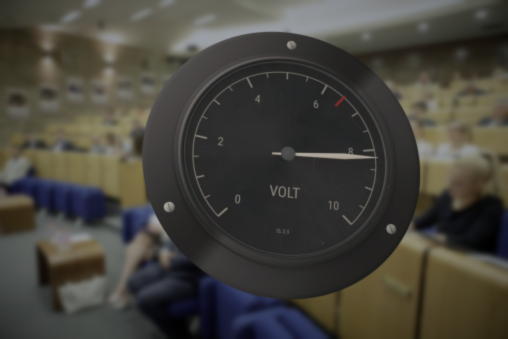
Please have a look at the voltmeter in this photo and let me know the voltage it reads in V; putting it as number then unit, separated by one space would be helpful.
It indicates 8.25 V
